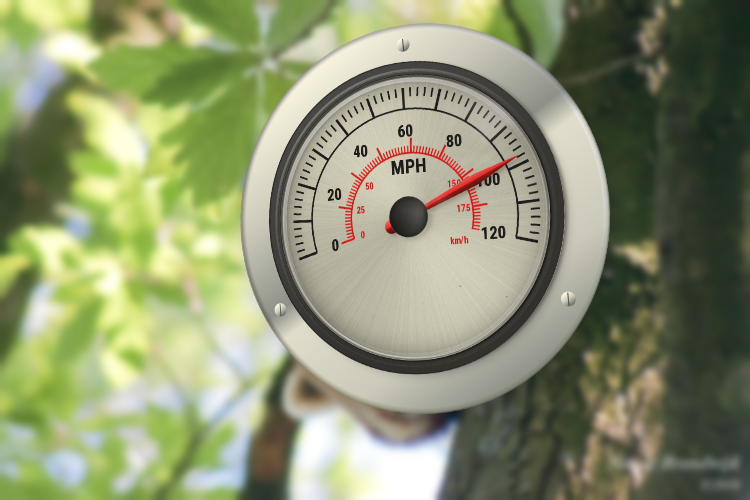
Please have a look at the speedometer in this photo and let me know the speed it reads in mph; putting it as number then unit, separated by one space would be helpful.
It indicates 98 mph
